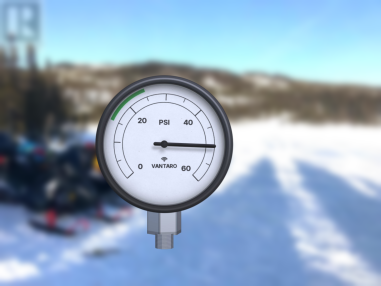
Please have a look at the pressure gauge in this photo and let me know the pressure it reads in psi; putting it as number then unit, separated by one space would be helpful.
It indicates 50 psi
